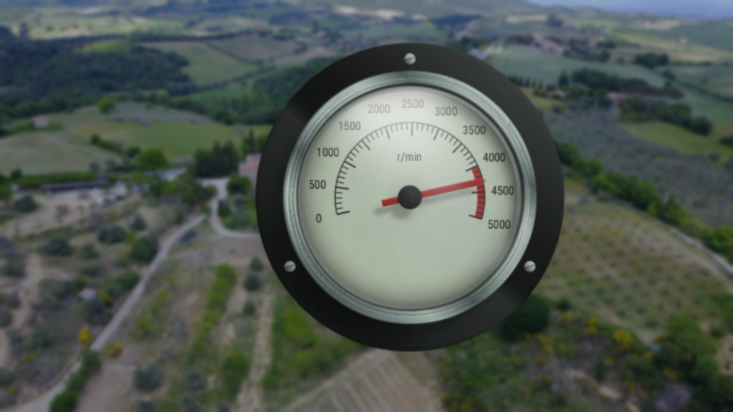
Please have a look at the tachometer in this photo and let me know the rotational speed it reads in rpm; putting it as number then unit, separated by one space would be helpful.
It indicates 4300 rpm
